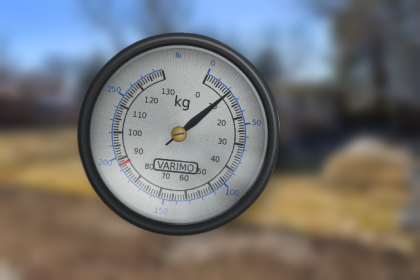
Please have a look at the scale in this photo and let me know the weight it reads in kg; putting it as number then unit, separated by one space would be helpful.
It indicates 10 kg
